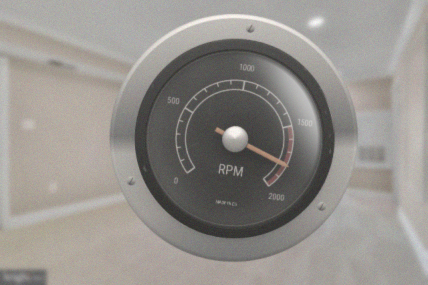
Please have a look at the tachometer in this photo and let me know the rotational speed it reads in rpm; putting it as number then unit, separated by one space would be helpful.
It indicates 1800 rpm
